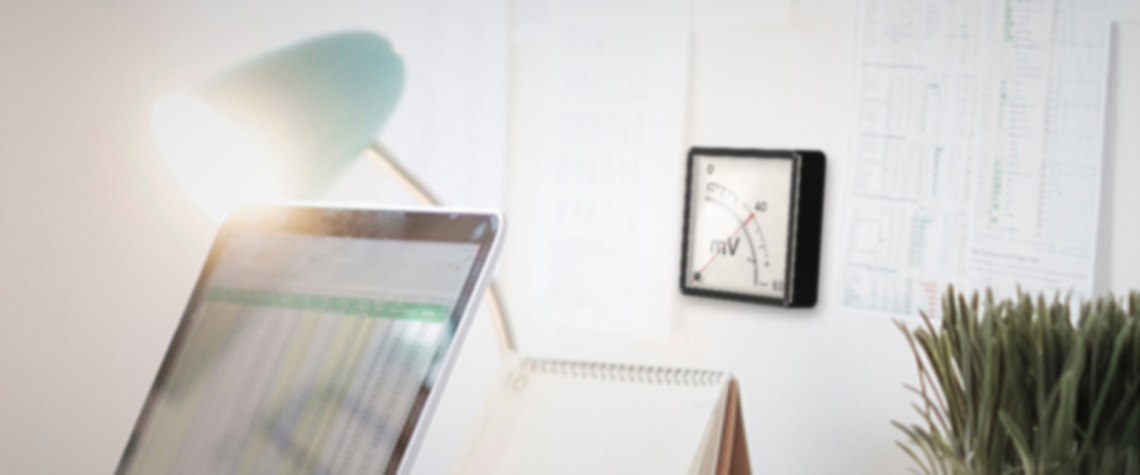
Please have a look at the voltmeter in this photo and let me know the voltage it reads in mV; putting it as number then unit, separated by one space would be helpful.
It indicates 40 mV
